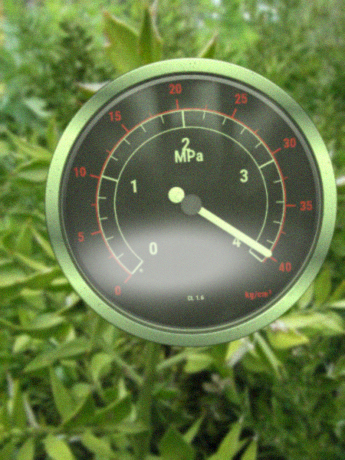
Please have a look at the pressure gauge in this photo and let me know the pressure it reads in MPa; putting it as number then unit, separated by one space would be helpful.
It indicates 3.9 MPa
